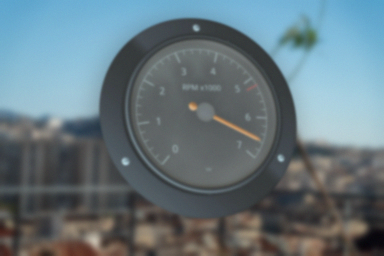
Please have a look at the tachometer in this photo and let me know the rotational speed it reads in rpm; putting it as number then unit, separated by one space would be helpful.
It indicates 6600 rpm
